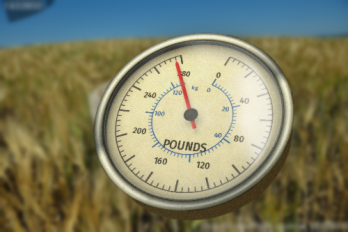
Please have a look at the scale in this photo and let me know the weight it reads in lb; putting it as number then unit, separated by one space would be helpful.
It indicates 276 lb
